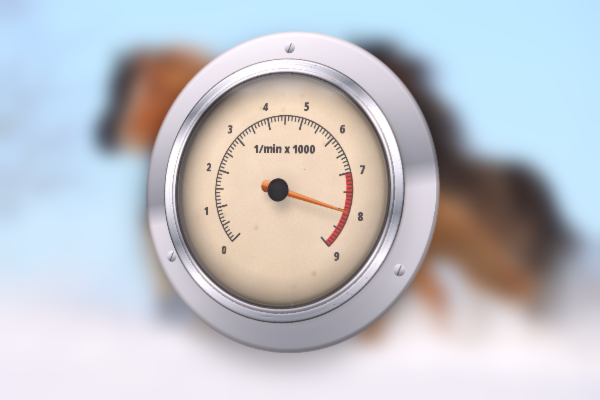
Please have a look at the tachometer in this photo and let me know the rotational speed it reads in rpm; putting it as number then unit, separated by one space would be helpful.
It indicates 8000 rpm
